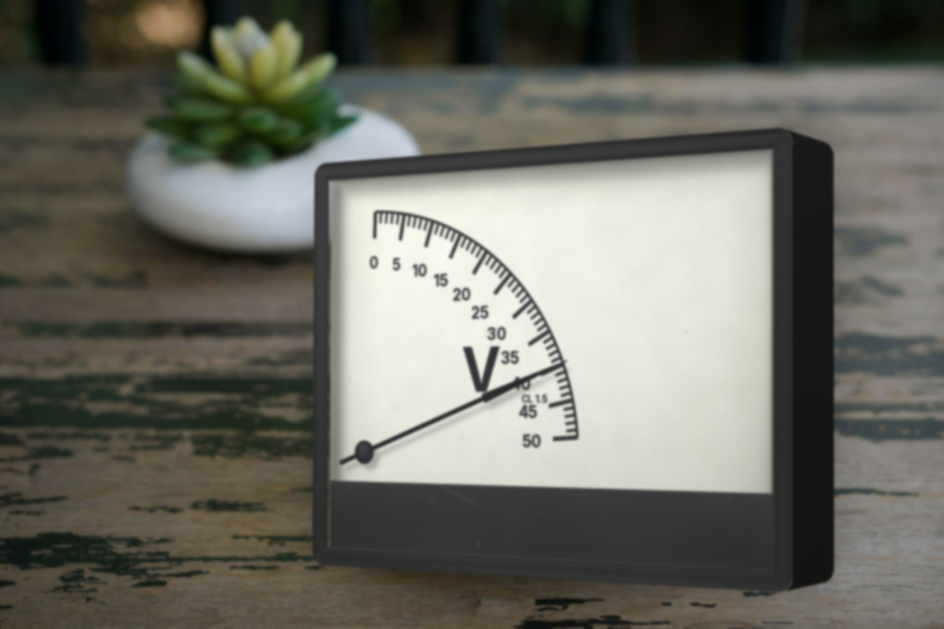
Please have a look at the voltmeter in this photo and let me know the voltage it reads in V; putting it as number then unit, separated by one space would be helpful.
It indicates 40 V
